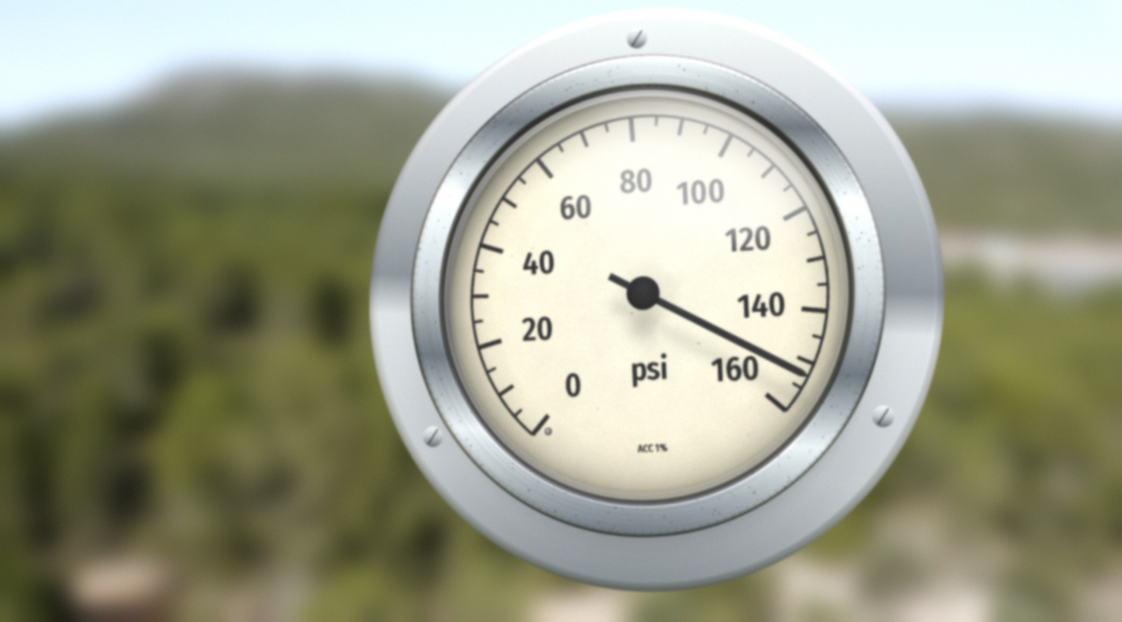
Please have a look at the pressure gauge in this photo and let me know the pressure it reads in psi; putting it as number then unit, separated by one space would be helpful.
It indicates 152.5 psi
